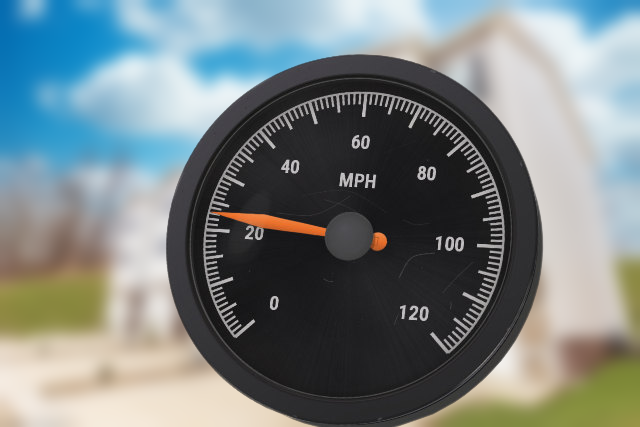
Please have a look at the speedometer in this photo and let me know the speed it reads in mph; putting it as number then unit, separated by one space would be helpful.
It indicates 23 mph
